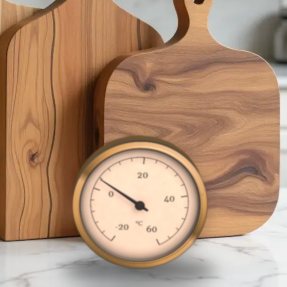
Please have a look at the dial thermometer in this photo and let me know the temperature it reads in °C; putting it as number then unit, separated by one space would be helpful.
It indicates 4 °C
